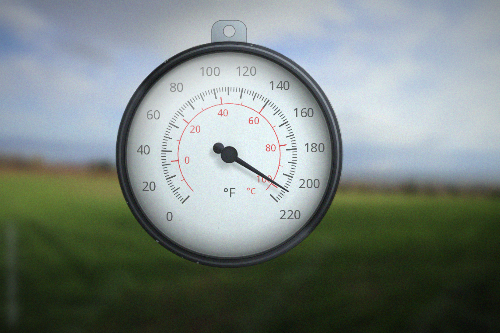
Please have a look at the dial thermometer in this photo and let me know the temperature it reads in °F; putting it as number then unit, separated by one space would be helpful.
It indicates 210 °F
